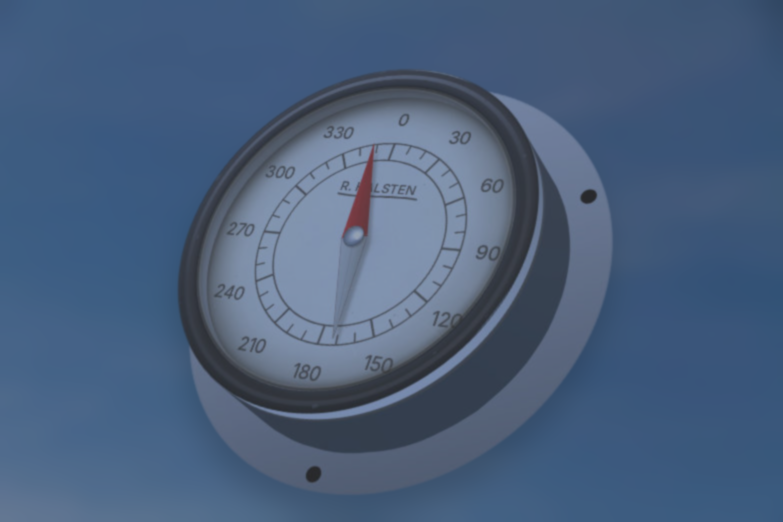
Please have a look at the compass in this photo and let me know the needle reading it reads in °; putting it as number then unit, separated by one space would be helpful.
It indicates 350 °
